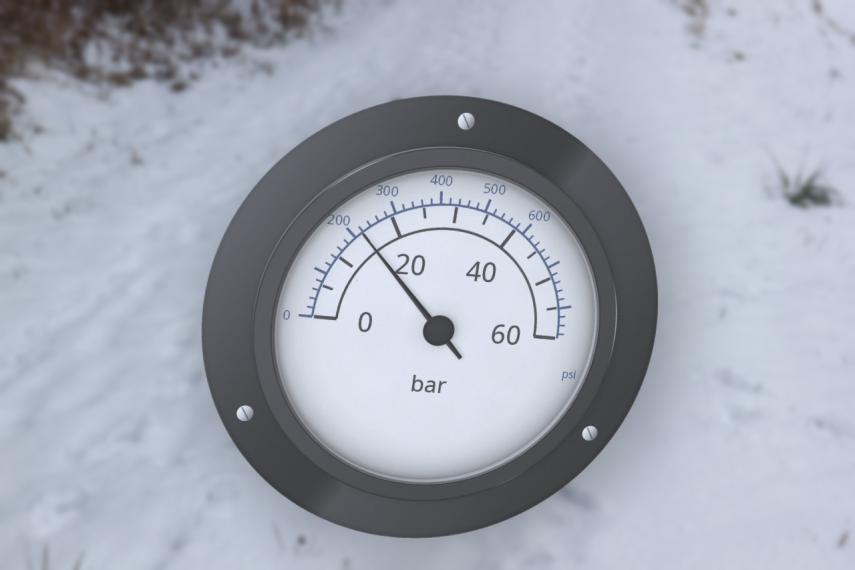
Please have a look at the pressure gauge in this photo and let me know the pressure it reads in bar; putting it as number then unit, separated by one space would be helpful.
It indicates 15 bar
